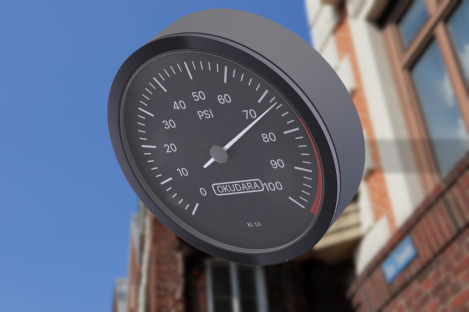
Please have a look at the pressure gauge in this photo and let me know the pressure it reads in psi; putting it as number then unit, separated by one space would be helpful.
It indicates 73 psi
